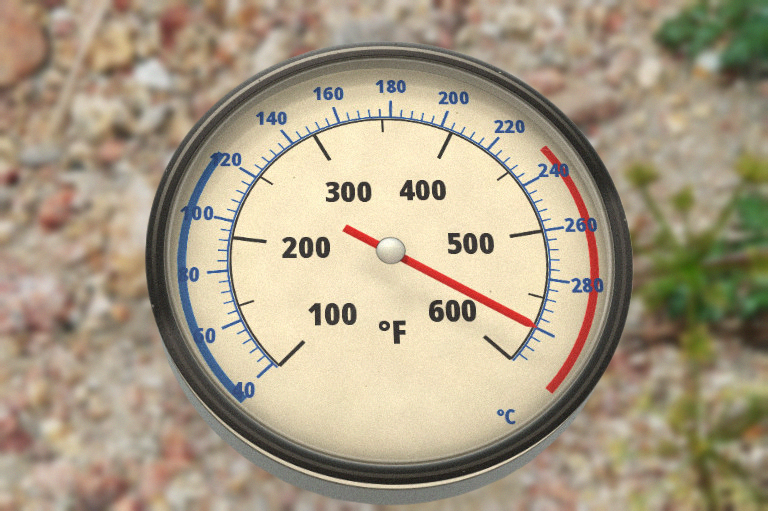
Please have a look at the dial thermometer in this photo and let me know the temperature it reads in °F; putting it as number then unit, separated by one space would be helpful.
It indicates 575 °F
